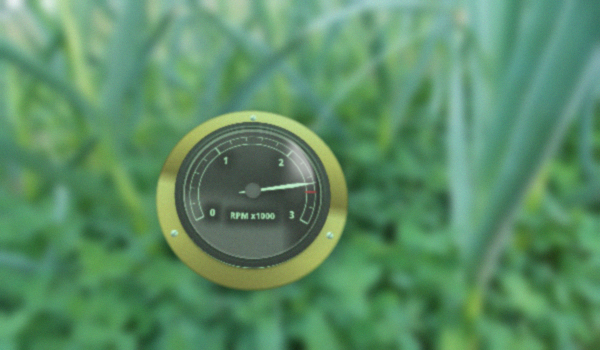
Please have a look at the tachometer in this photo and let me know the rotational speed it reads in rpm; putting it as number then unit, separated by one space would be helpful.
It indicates 2500 rpm
